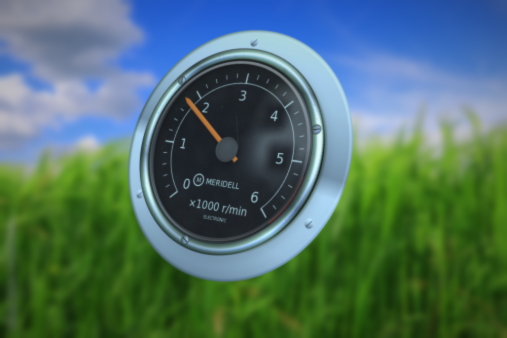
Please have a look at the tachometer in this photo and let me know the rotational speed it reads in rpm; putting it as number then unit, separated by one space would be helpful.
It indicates 1800 rpm
